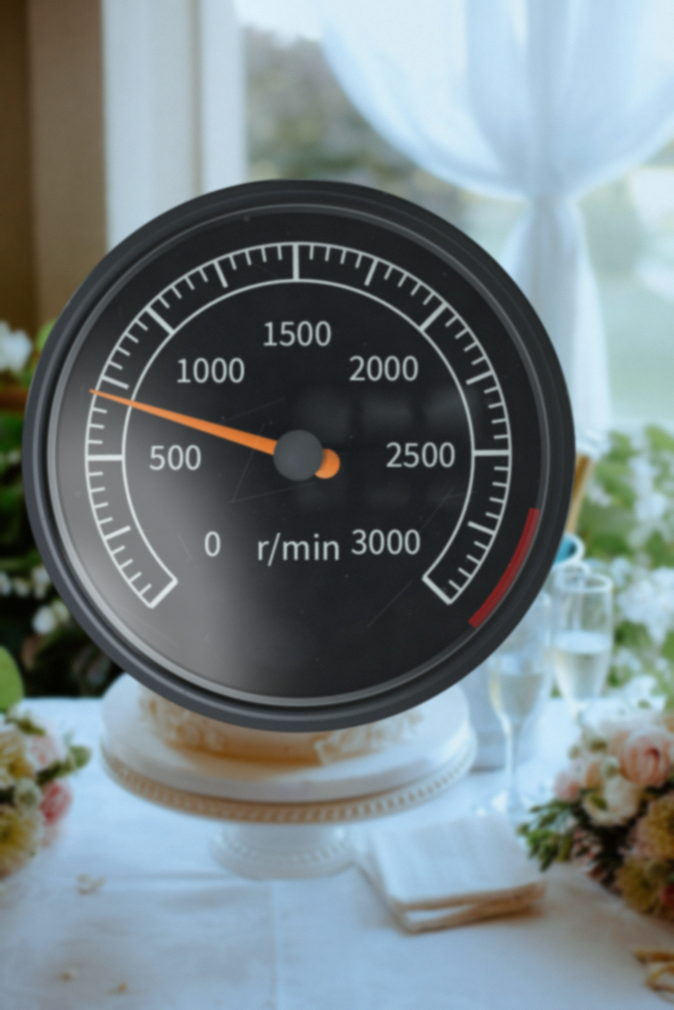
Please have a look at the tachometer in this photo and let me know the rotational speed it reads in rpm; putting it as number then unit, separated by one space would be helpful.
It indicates 700 rpm
